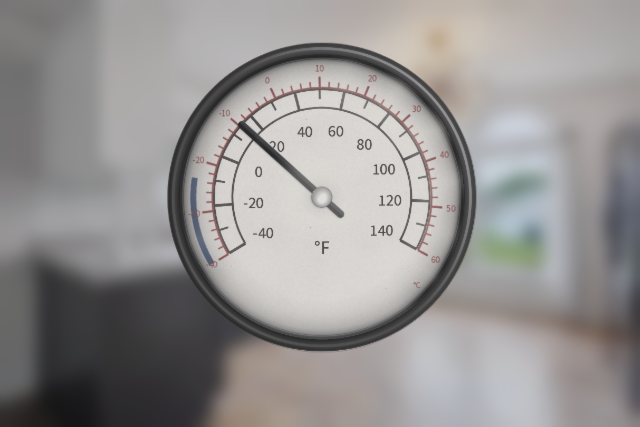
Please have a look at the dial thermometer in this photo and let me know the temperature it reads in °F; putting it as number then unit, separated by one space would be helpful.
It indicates 15 °F
